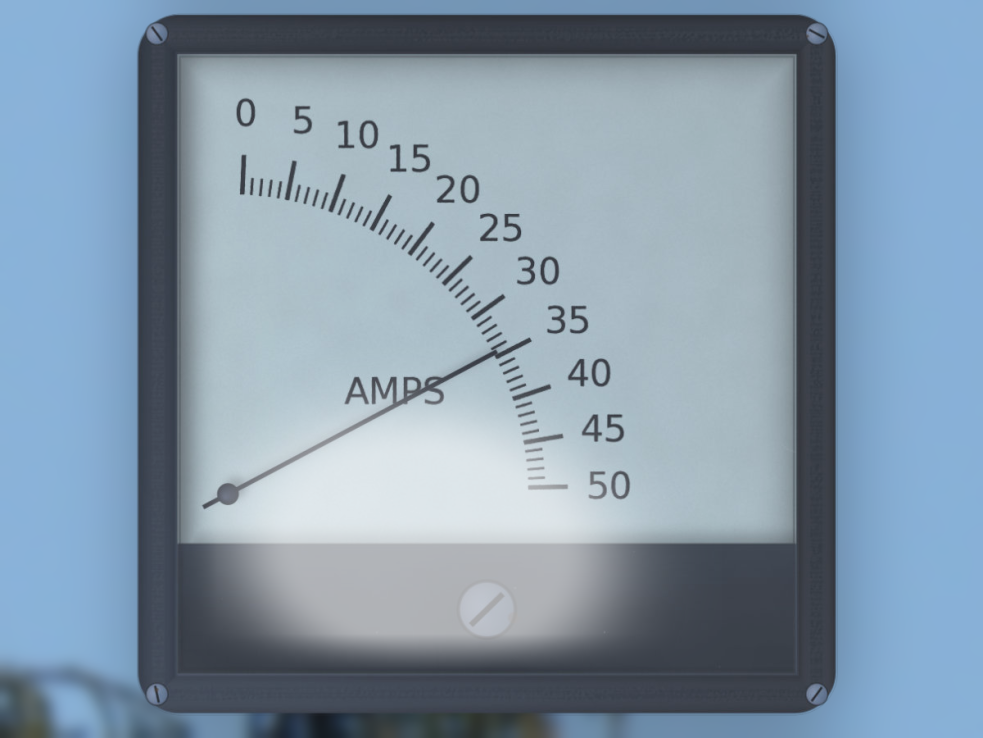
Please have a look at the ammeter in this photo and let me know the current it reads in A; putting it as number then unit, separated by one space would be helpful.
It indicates 34.5 A
